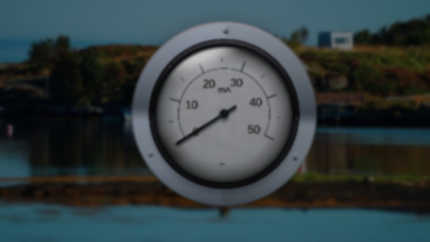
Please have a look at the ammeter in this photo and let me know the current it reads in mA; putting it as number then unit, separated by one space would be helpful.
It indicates 0 mA
